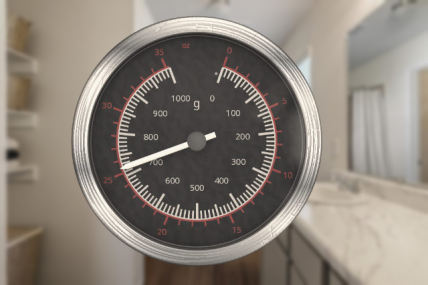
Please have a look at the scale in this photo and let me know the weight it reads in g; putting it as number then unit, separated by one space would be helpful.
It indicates 720 g
